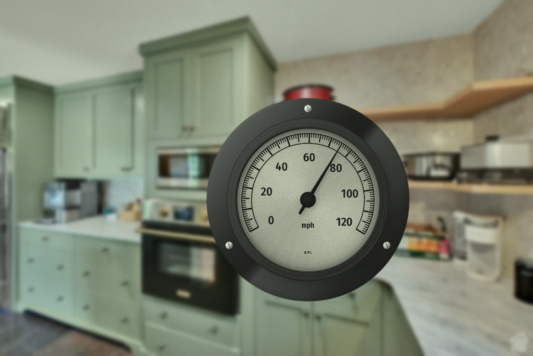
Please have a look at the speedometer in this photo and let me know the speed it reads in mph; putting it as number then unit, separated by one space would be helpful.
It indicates 75 mph
